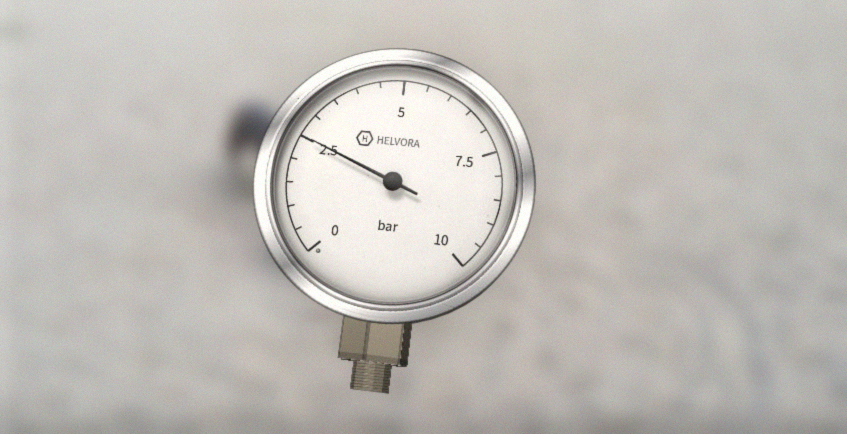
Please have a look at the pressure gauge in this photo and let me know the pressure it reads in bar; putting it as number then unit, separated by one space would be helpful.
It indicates 2.5 bar
